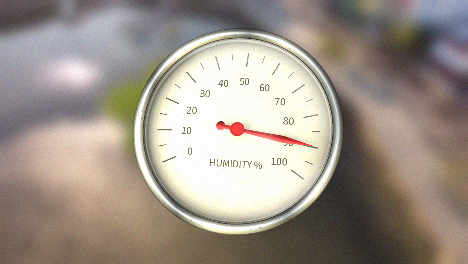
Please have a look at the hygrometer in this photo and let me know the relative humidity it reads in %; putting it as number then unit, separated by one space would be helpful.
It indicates 90 %
